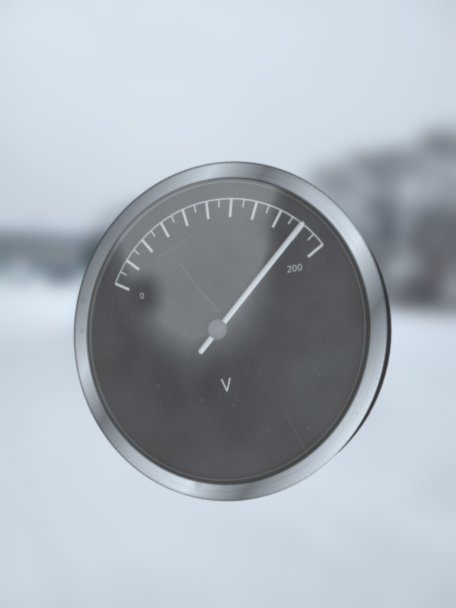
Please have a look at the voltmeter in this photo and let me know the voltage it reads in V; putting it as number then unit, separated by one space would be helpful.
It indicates 180 V
